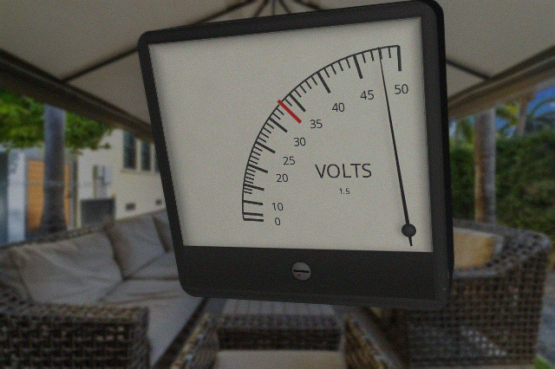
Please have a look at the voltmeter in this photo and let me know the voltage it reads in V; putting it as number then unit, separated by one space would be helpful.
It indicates 48 V
